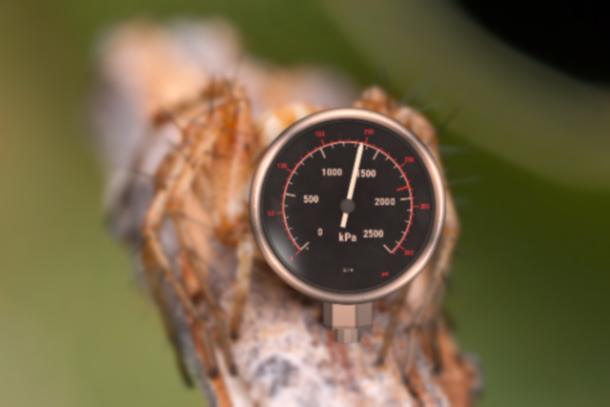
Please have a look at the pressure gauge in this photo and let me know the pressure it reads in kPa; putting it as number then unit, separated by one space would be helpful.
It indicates 1350 kPa
